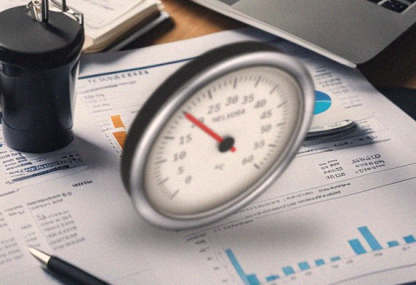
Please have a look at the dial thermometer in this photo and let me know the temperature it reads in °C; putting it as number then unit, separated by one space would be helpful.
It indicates 20 °C
